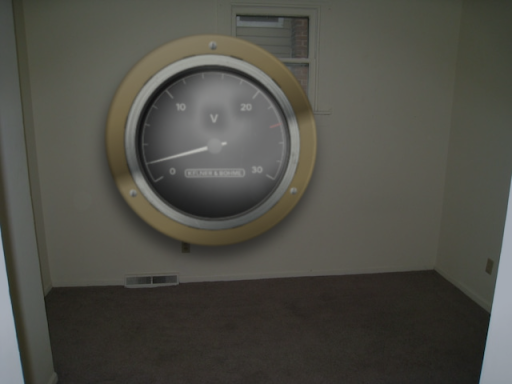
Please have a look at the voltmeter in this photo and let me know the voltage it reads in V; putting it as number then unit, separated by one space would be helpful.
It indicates 2 V
